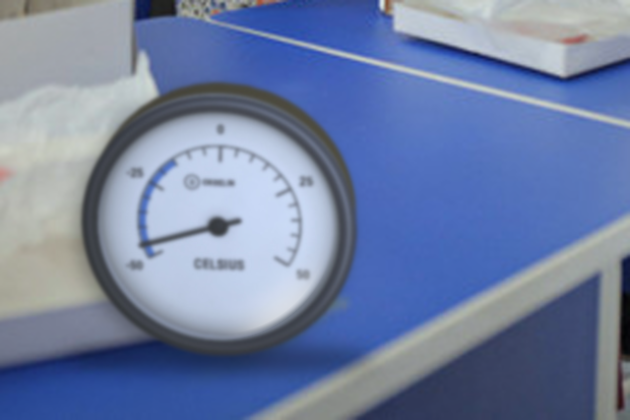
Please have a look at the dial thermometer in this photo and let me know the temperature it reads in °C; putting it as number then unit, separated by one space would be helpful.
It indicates -45 °C
